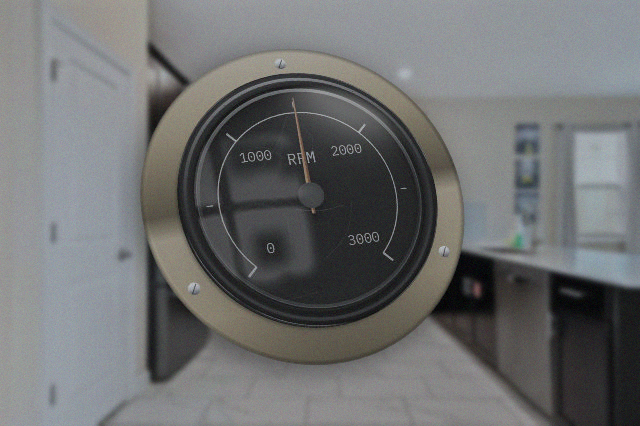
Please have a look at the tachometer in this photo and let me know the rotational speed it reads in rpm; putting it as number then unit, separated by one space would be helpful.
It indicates 1500 rpm
